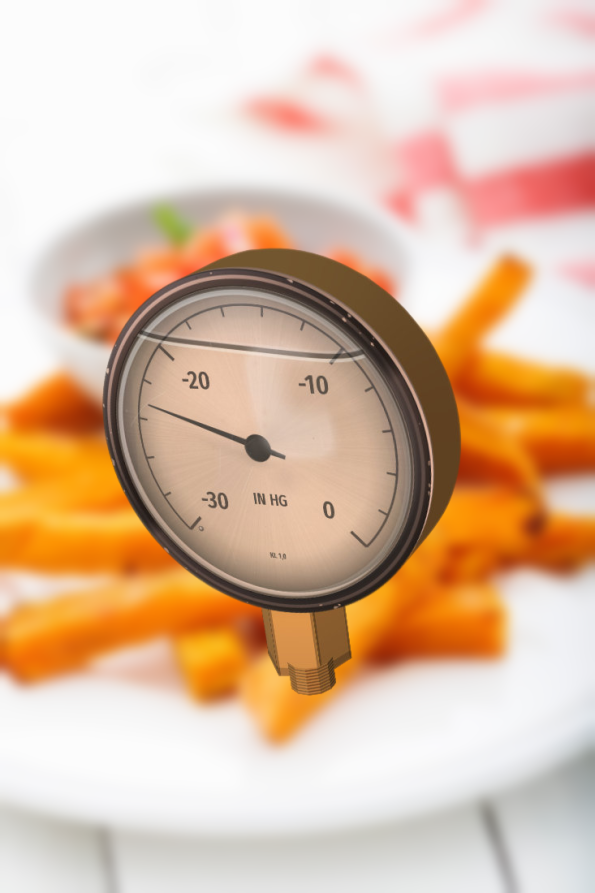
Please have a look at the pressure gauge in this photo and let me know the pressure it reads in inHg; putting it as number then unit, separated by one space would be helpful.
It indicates -23 inHg
